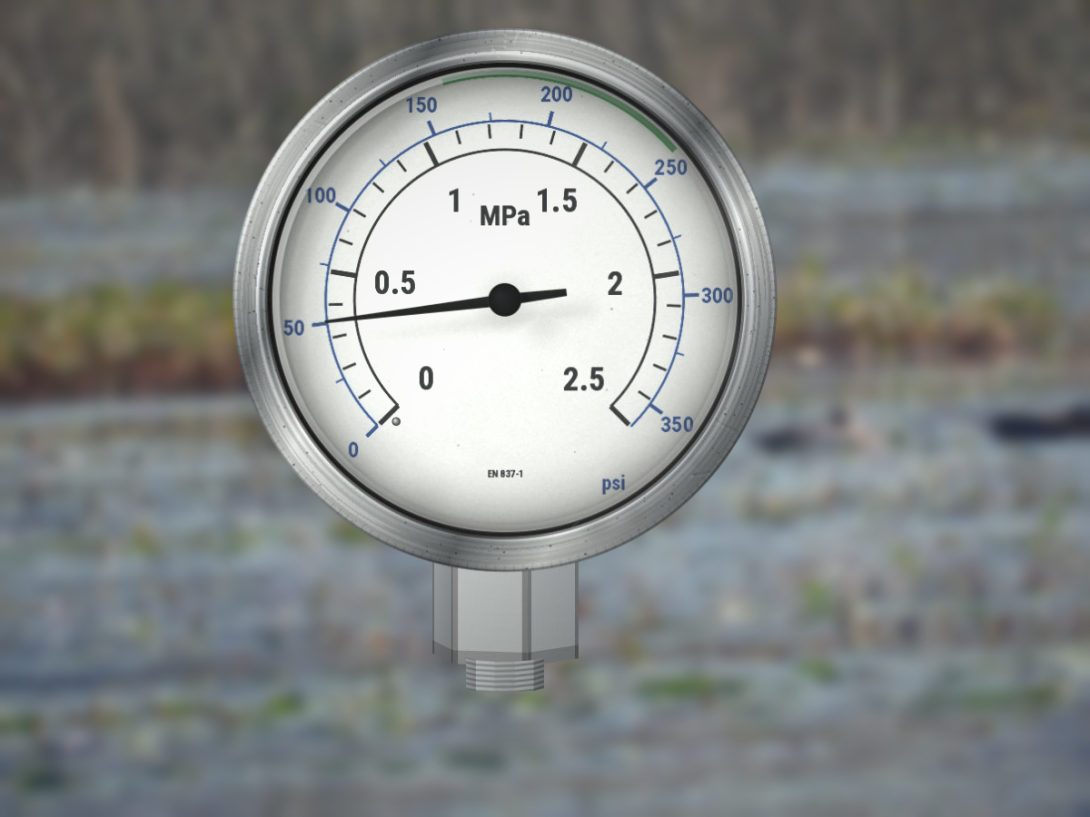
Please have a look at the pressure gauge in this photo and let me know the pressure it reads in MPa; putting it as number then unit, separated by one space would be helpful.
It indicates 0.35 MPa
